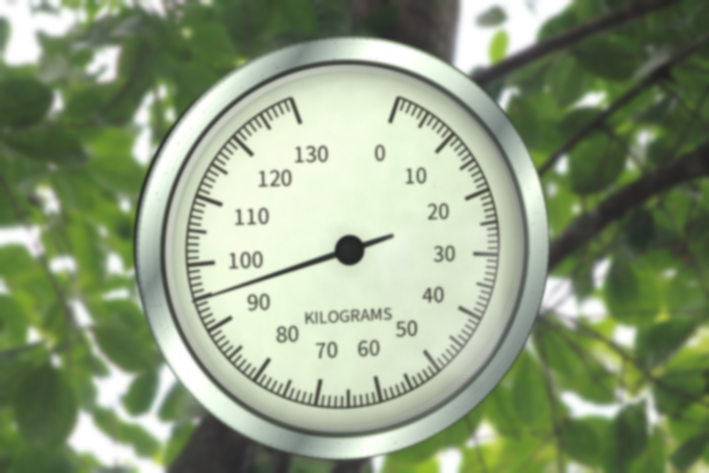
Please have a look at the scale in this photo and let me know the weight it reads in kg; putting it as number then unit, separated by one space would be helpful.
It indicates 95 kg
